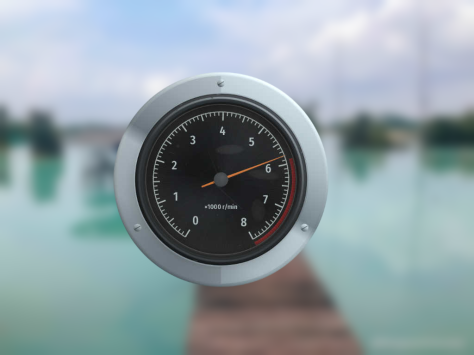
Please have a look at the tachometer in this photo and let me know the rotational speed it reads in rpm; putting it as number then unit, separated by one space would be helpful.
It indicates 5800 rpm
